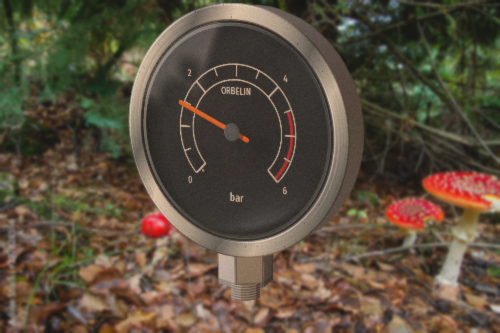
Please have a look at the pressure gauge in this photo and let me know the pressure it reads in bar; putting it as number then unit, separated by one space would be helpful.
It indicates 1.5 bar
